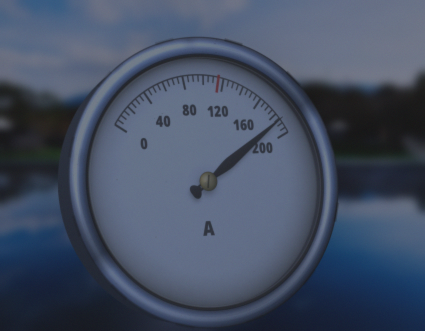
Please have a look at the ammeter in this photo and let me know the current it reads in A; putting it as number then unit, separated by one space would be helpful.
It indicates 185 A
